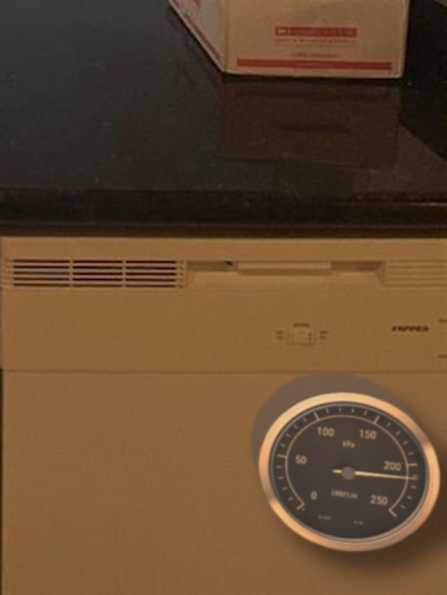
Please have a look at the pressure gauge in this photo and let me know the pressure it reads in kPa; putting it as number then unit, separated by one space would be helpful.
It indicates 210 kPa
